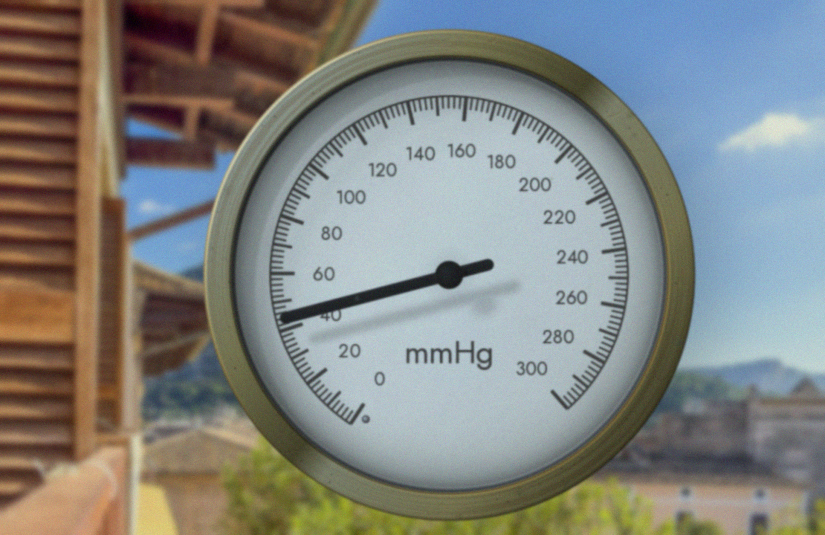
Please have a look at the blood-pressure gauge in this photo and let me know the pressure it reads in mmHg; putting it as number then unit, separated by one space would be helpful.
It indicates 44 mmHg
